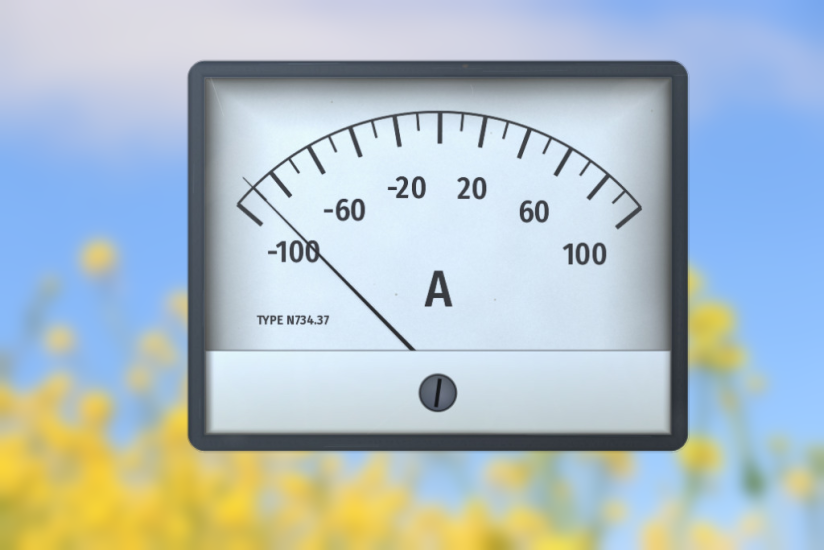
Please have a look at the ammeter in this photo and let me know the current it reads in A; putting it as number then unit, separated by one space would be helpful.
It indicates -90 A
